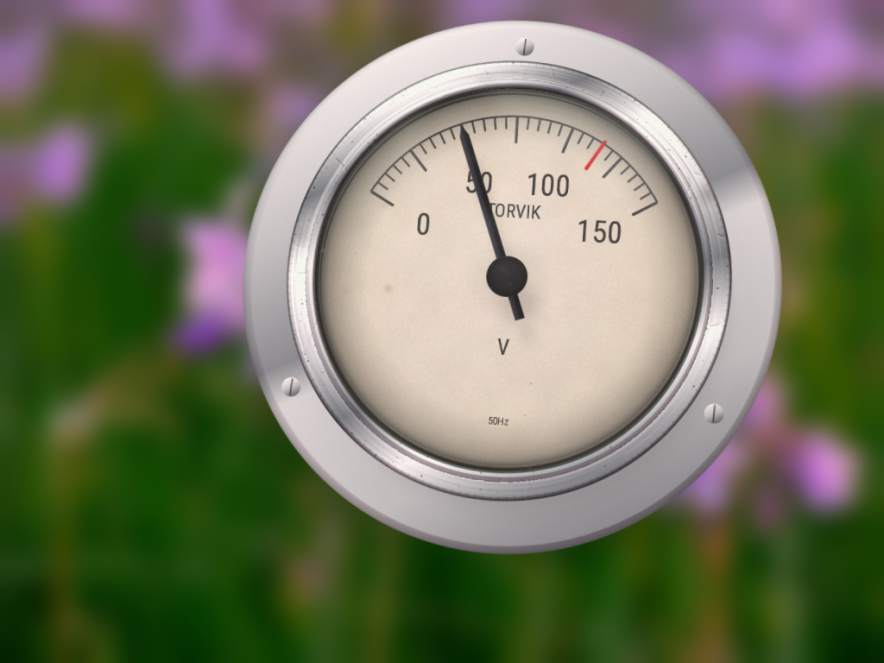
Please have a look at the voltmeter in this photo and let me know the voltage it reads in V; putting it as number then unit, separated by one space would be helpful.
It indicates 50 V
